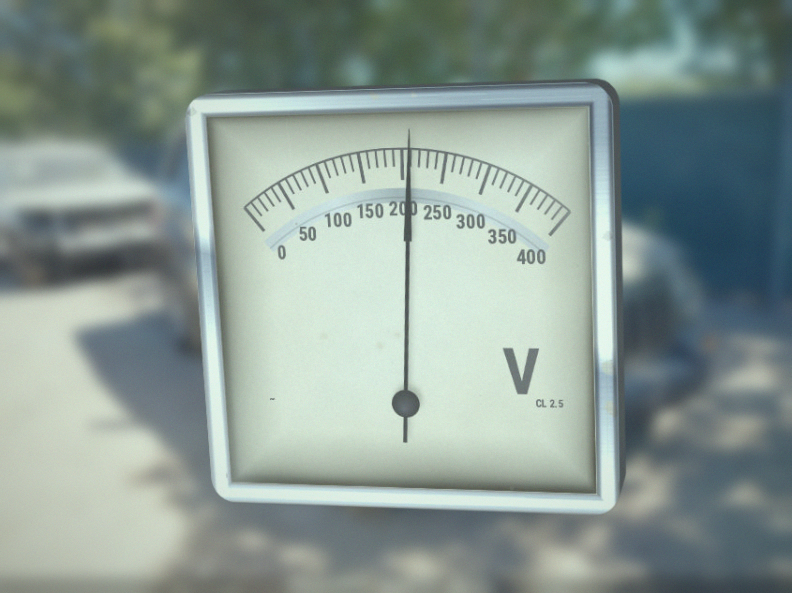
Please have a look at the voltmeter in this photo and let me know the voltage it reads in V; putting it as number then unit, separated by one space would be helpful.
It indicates 210 V
